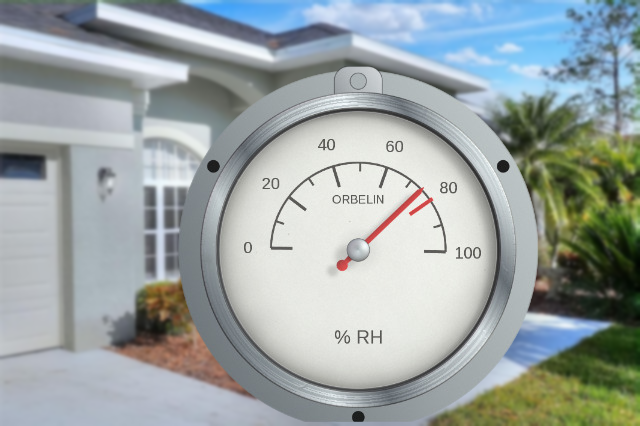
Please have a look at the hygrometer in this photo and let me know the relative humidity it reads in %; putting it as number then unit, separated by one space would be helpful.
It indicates 75 %
